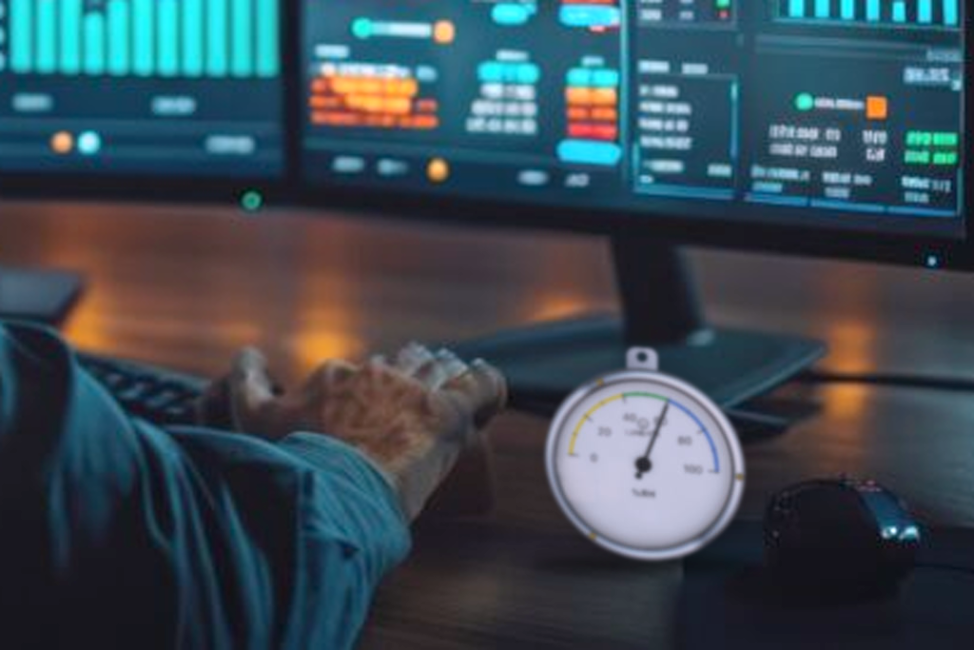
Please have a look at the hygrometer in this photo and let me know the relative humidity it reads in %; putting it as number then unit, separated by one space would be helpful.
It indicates 60 %
